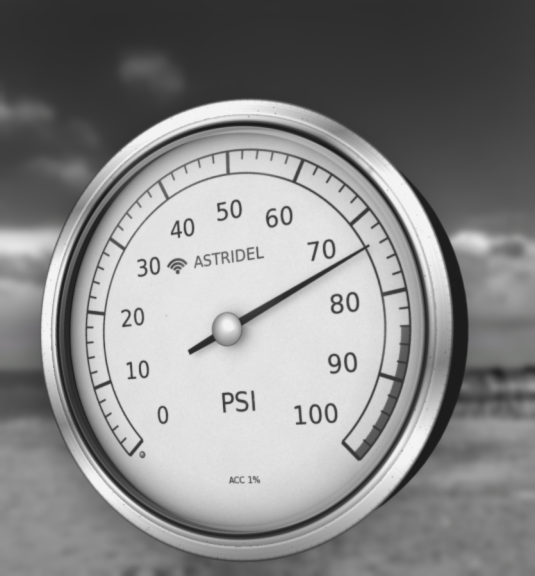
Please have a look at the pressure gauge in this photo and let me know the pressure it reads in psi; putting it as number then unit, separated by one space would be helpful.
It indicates 74 psi
